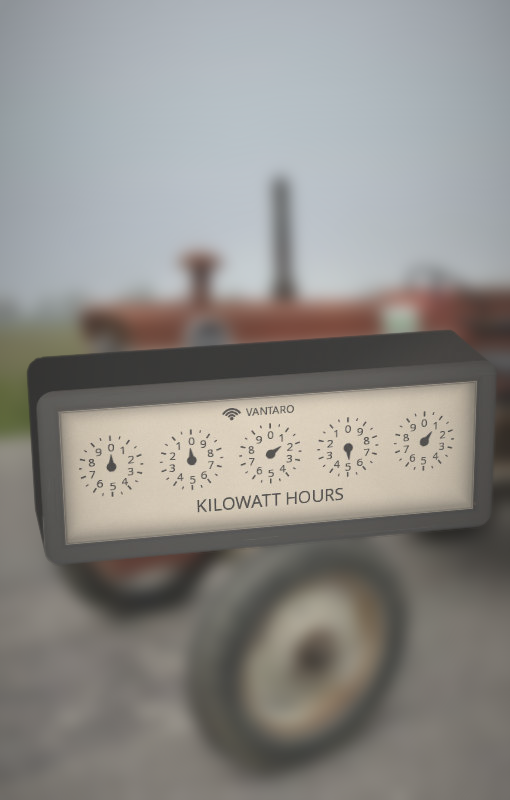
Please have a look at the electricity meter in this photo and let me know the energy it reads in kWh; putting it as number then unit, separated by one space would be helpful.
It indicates 151 kWh
